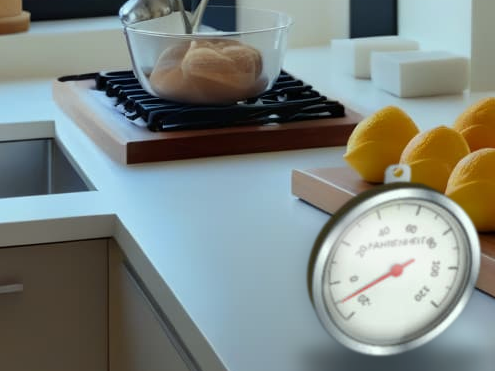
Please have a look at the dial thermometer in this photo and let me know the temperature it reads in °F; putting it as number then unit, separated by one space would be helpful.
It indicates -10 °F
